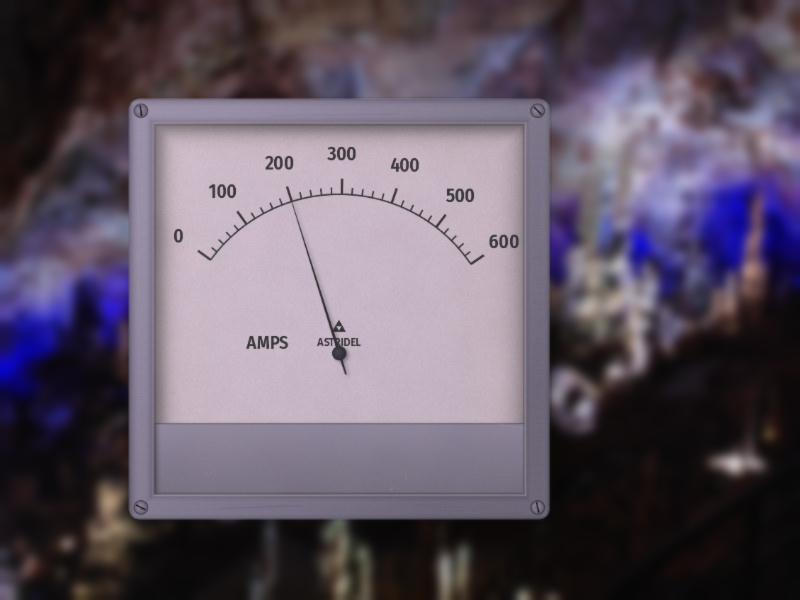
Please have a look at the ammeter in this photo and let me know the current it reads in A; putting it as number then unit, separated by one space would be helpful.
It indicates 200 A
